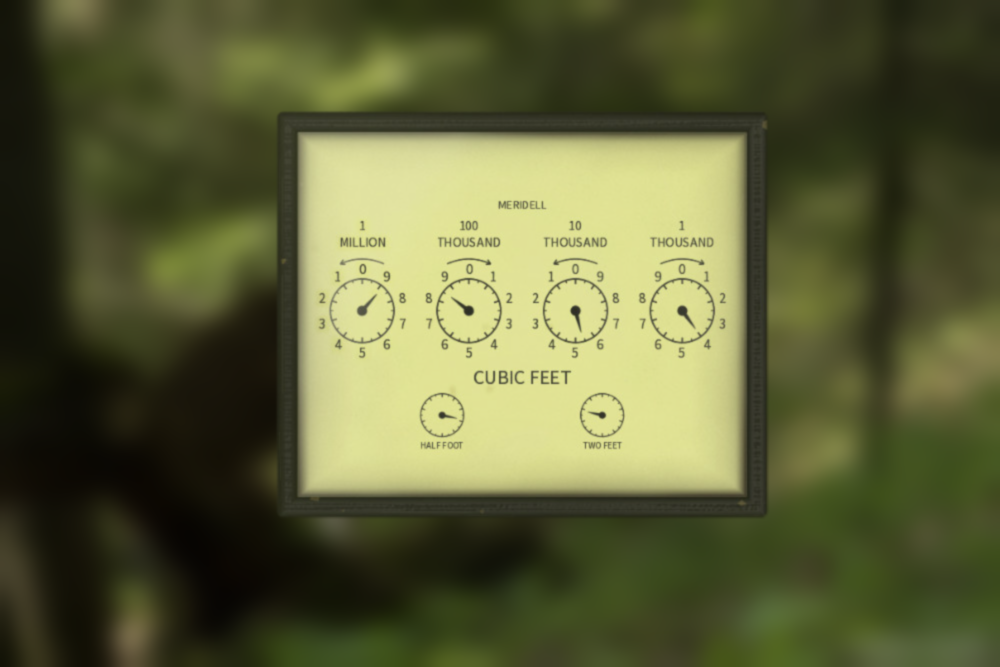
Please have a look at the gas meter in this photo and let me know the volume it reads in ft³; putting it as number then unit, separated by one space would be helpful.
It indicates 885400 ft³
